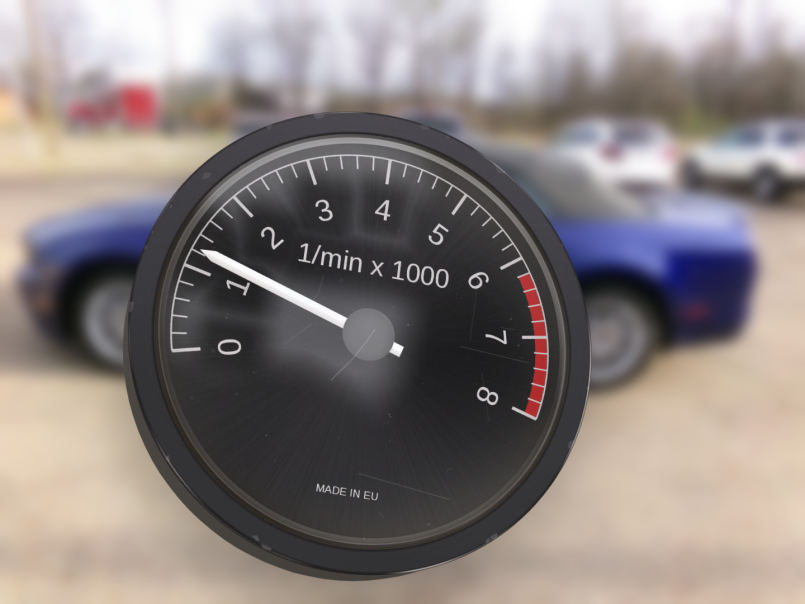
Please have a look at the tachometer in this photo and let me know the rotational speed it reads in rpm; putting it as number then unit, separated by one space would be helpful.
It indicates 1200 rpm
